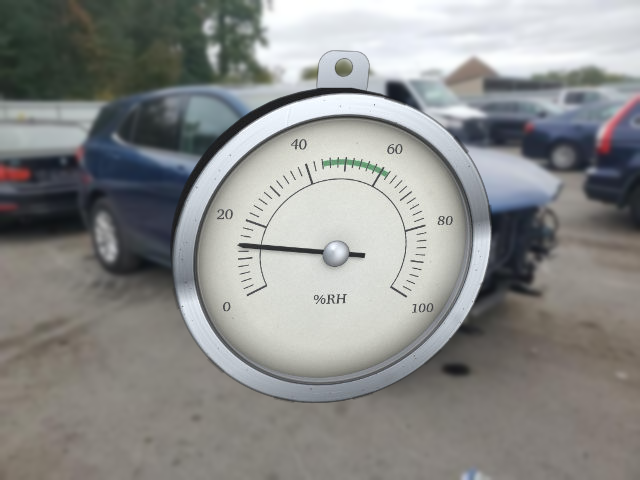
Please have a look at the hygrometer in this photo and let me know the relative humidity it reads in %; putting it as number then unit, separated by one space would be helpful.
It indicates 14 %
